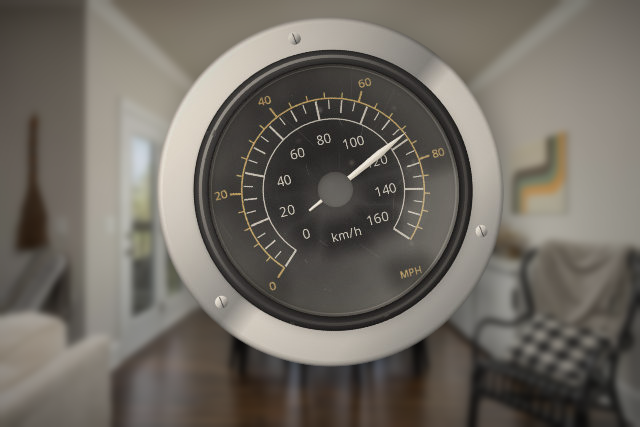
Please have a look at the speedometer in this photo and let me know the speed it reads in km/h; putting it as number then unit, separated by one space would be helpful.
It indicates 117.5 km/h
